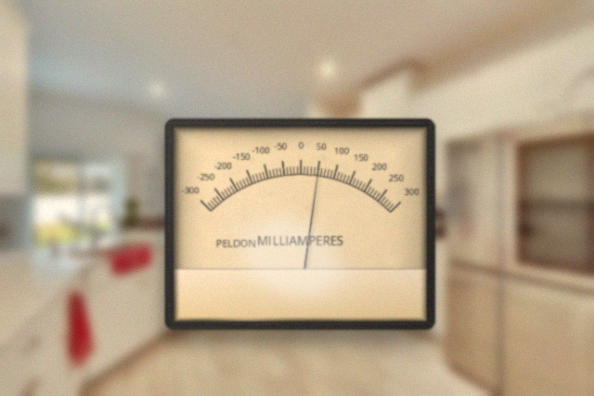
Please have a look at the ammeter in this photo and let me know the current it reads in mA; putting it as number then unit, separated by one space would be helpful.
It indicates 50 mA
